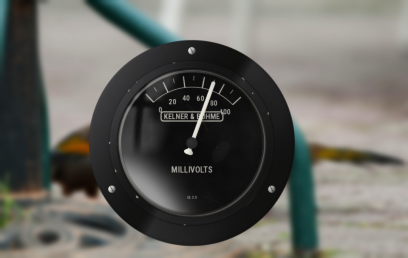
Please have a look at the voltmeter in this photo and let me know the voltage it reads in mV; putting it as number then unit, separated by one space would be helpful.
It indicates 70 mV
